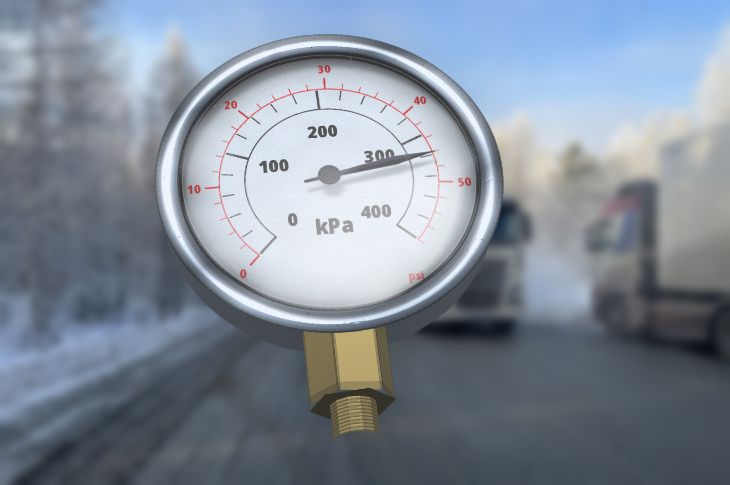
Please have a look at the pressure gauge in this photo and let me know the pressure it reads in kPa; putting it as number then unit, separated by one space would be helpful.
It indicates 320 kPa
